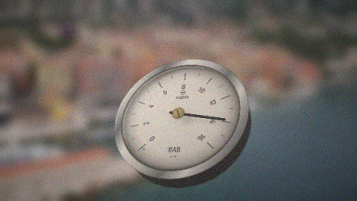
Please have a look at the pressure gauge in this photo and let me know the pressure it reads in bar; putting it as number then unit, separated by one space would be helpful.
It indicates 14 bar
